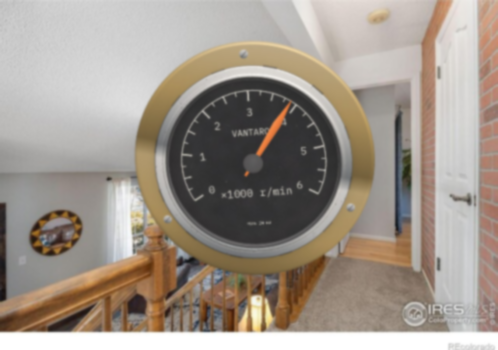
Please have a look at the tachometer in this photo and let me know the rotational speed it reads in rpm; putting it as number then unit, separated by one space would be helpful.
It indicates 3875 rpm
